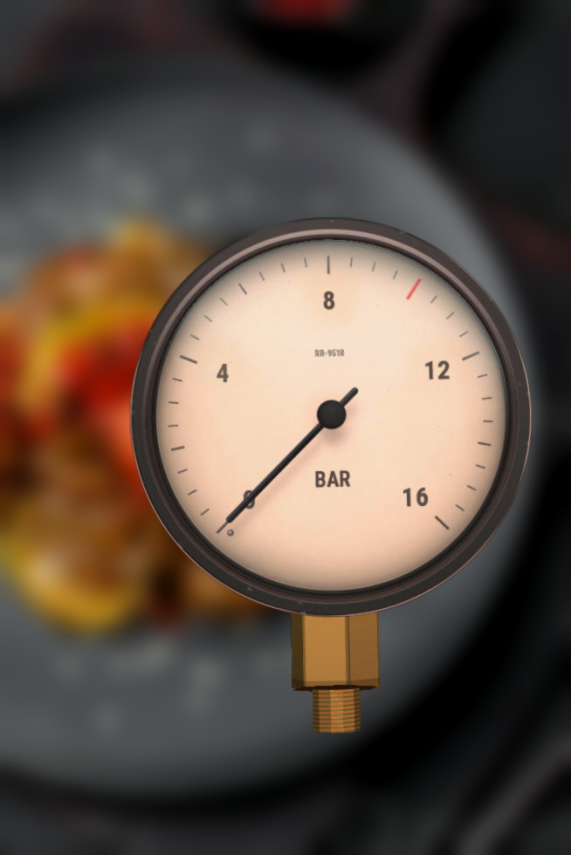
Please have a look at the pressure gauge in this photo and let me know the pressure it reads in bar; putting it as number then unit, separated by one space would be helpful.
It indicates 0 bar
